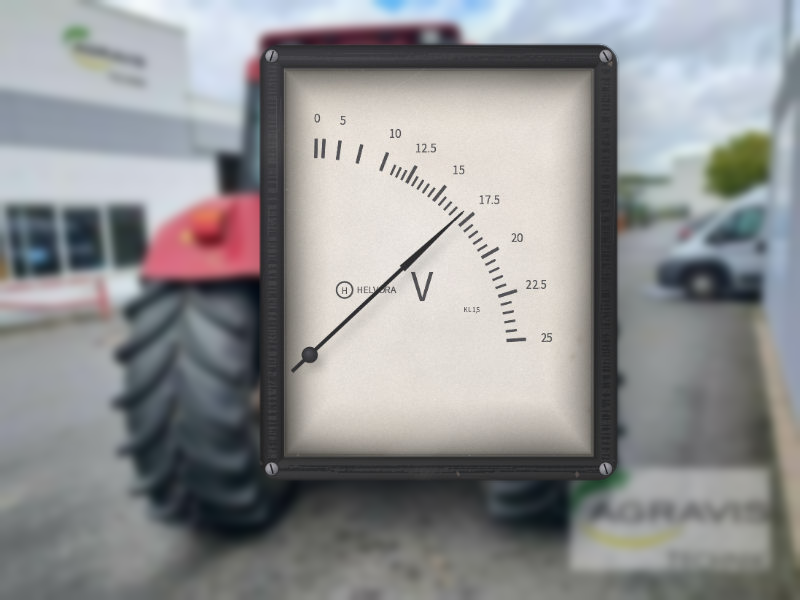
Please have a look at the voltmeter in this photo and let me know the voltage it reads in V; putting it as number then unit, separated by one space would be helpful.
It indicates 17 V
